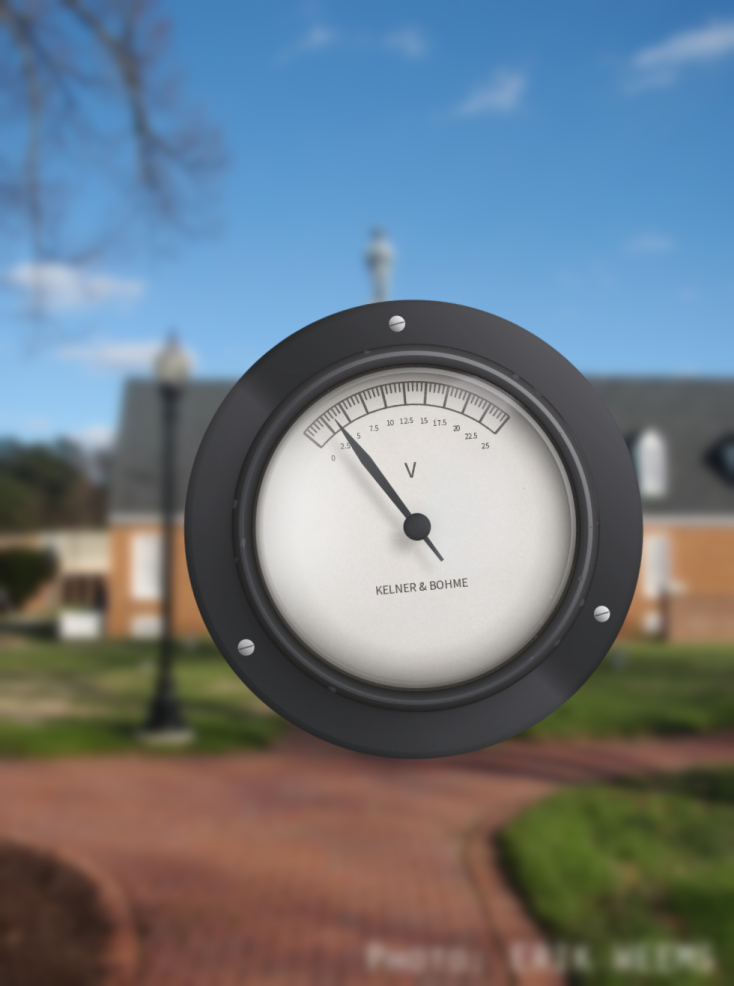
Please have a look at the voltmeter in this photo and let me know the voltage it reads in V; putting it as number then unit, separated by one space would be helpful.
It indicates 3.5 V
